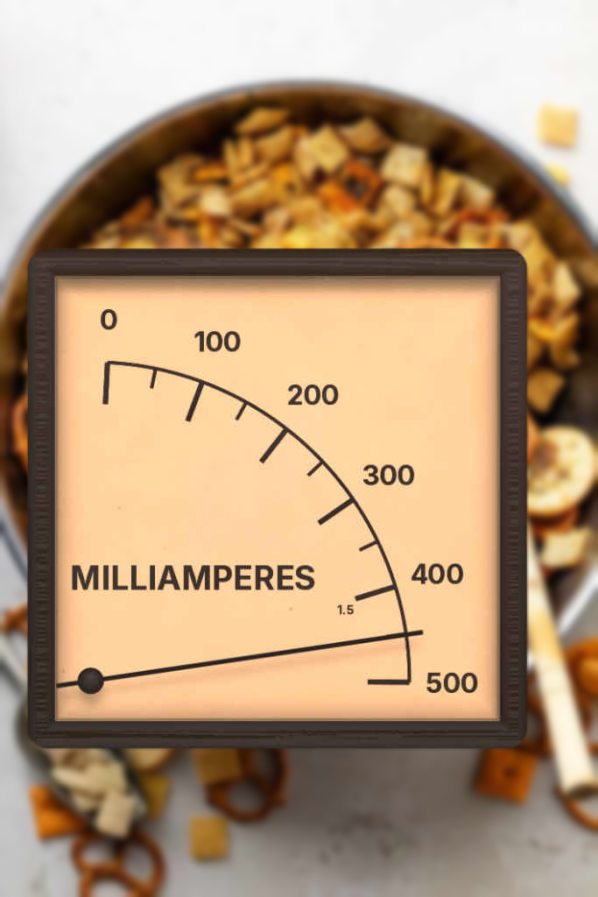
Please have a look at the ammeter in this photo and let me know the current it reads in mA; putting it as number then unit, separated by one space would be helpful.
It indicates 450 mA
